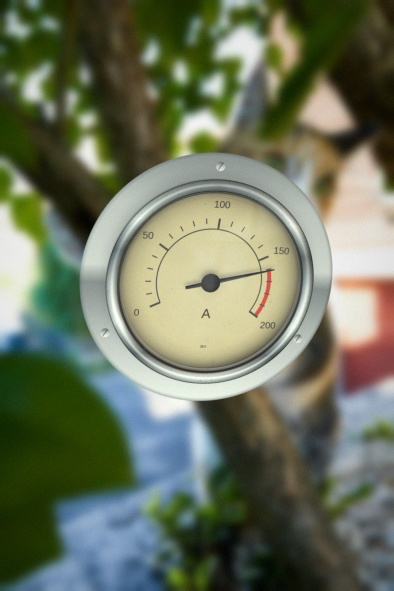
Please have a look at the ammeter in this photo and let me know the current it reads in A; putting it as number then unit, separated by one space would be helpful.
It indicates 160 A
